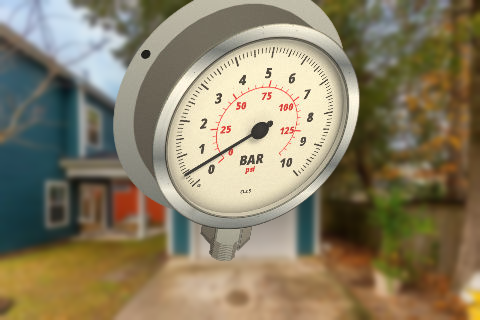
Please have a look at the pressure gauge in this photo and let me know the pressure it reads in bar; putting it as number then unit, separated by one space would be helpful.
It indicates 0.5 bar
